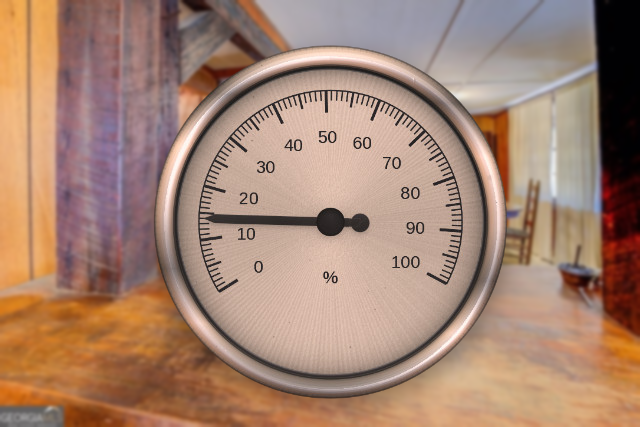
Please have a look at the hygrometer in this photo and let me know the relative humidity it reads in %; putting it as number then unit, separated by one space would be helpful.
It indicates 14 %
